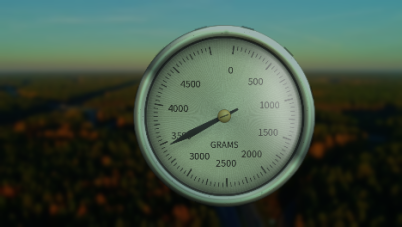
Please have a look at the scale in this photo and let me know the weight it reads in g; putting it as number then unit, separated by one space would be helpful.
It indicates 3450 g
